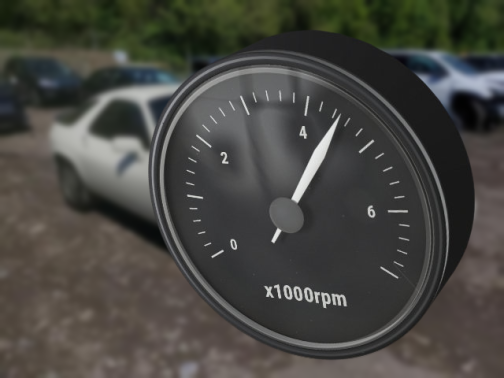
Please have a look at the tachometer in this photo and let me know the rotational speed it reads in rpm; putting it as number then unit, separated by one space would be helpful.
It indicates 4500 rpm
